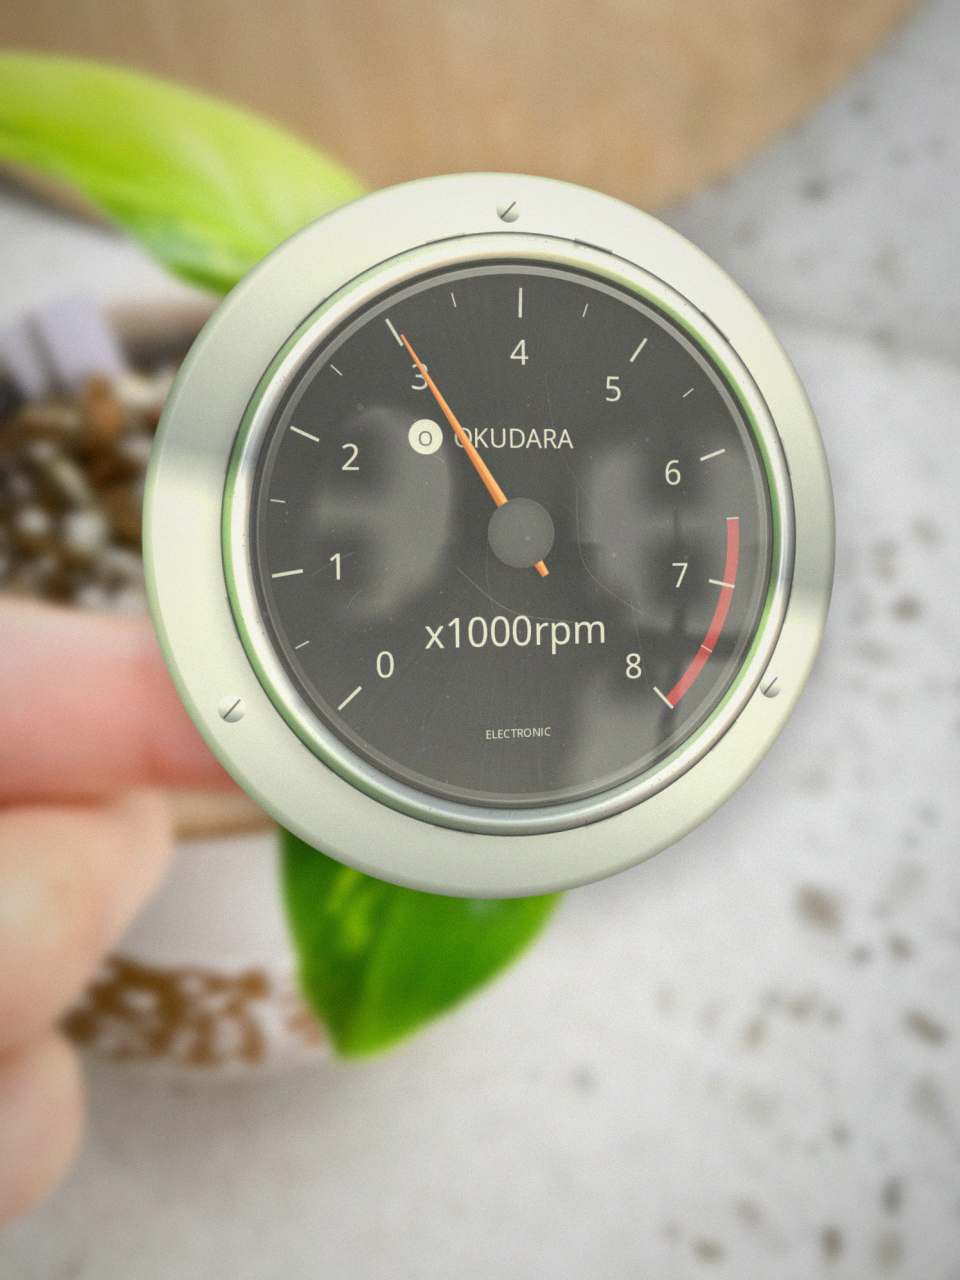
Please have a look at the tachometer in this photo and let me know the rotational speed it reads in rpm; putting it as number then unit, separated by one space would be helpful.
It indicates 3000 rpm
